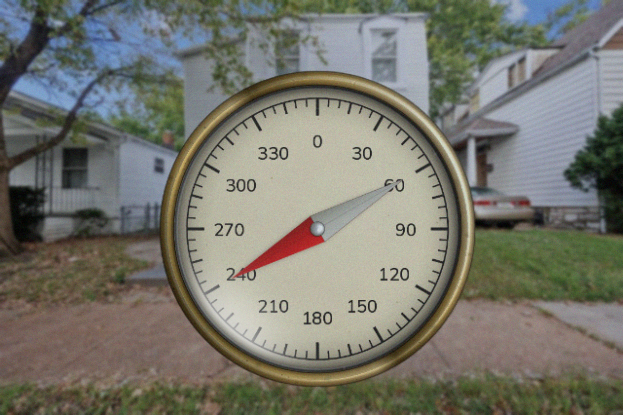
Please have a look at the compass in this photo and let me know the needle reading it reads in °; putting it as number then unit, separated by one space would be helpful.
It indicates 240 °
